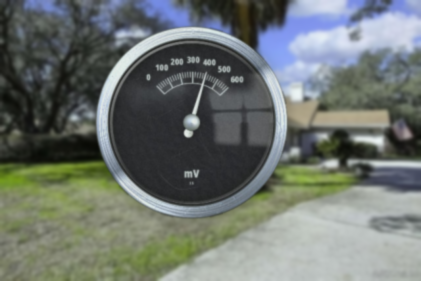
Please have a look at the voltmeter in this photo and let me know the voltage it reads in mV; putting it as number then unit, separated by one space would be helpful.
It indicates 400 mV
